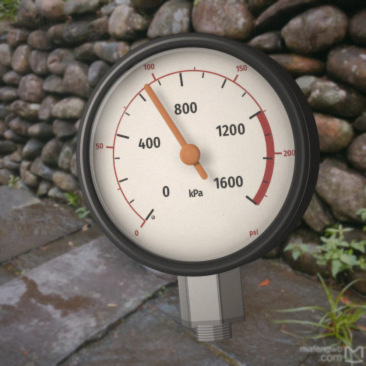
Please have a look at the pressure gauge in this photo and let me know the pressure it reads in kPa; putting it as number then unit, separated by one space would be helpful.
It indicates 650 kPa
